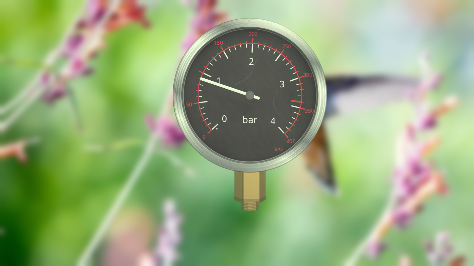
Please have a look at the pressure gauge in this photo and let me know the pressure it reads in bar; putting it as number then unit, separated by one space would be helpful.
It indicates 0.9 bar
